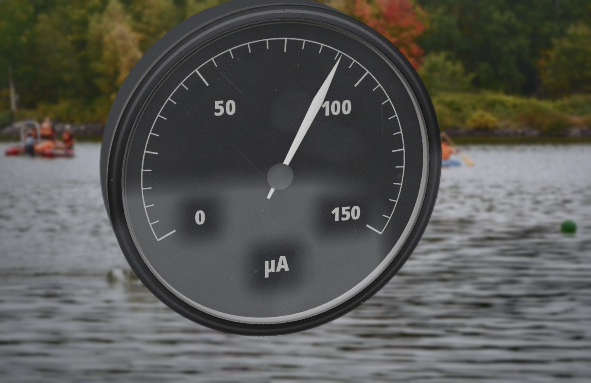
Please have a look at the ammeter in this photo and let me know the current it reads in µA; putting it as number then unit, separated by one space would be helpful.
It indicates 90 µA
